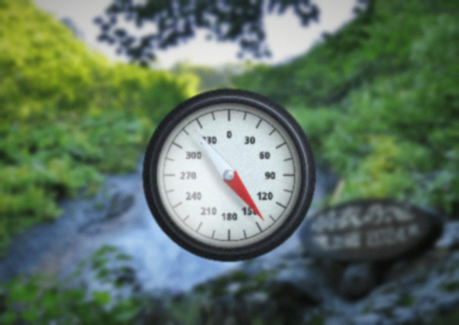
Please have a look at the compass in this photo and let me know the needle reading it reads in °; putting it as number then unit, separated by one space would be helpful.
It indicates 142.5 °
